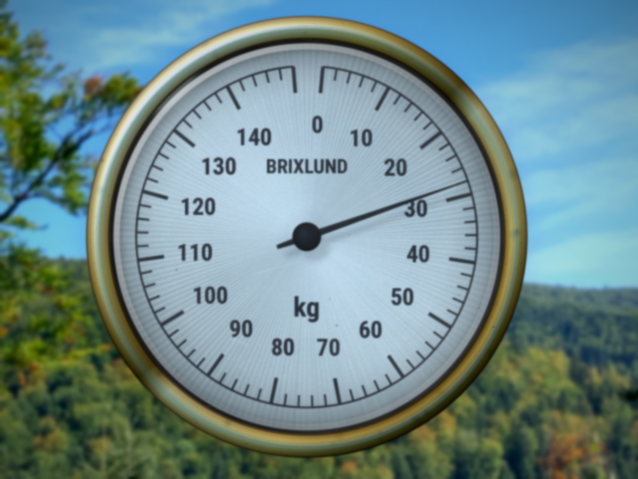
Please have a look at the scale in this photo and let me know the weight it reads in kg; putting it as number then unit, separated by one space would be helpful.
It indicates 28 kg
